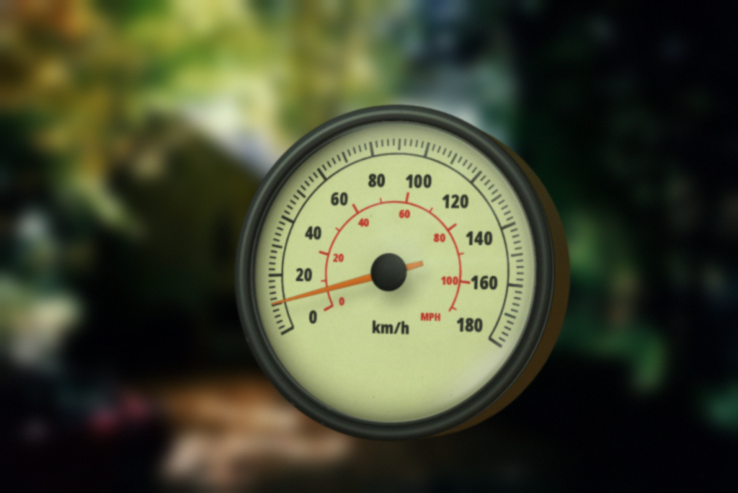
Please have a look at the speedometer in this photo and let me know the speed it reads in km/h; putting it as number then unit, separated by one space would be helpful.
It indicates 10 km/h
